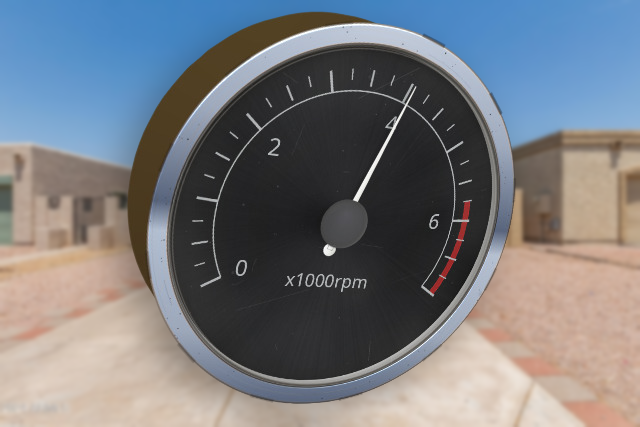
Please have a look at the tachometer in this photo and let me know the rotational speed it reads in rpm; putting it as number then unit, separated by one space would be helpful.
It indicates 4000 rpm
